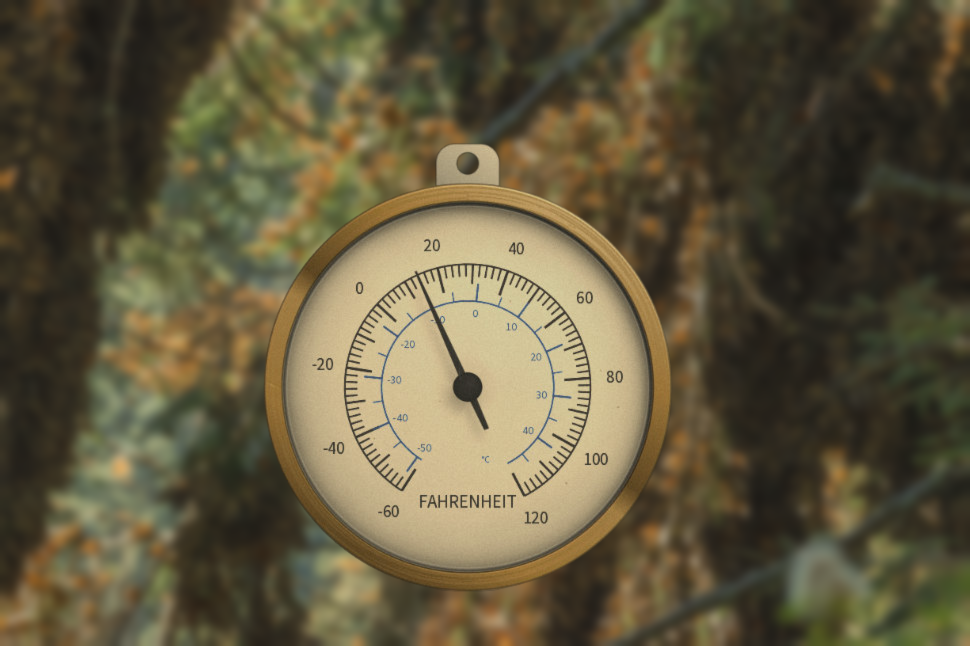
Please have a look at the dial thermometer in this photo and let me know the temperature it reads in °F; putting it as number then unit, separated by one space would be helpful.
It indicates 14 °F
